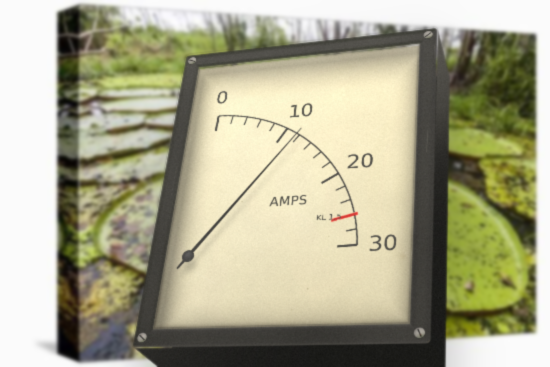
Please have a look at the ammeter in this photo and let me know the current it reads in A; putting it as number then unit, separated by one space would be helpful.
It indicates 12 A
